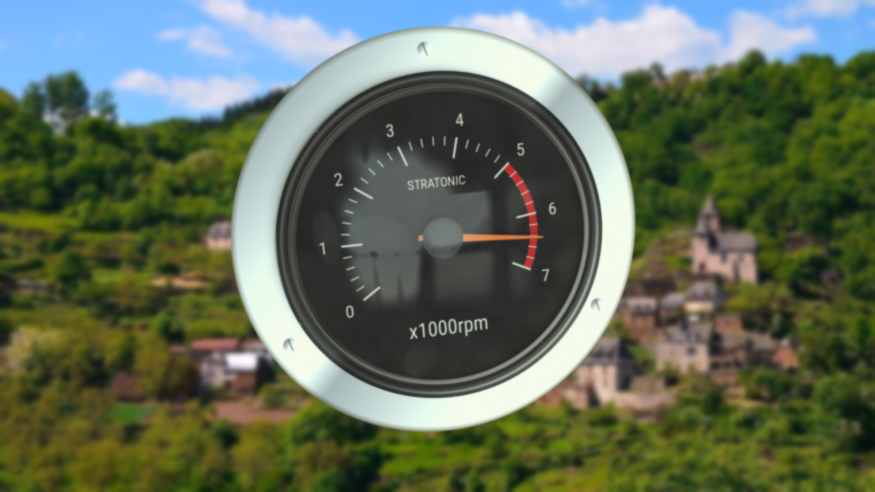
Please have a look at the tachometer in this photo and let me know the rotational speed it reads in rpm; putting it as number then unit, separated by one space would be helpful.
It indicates 6400 rpm
